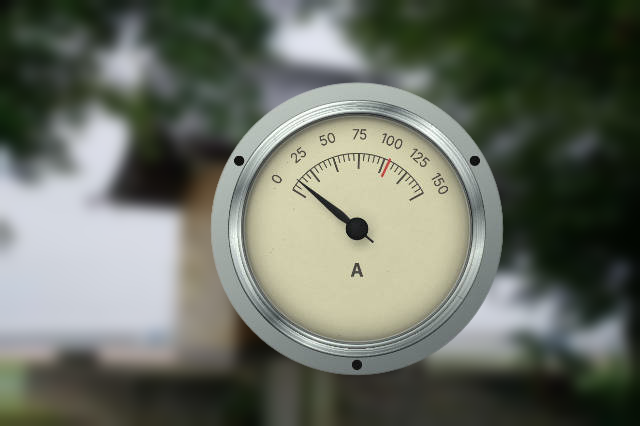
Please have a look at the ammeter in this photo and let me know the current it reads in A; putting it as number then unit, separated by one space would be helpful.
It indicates 10 A
